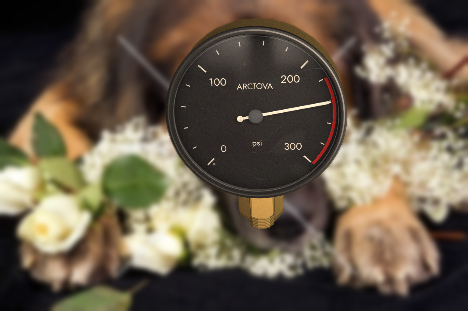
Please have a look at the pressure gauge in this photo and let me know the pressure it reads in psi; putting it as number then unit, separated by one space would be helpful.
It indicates 240 psi
